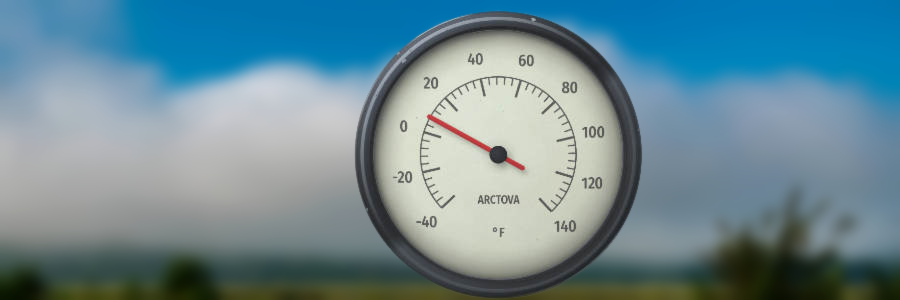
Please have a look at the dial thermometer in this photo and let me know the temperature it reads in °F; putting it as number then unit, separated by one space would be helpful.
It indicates 8 °F
